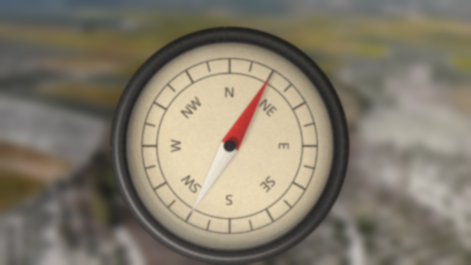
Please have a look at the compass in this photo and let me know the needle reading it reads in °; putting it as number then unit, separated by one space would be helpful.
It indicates 30 °
